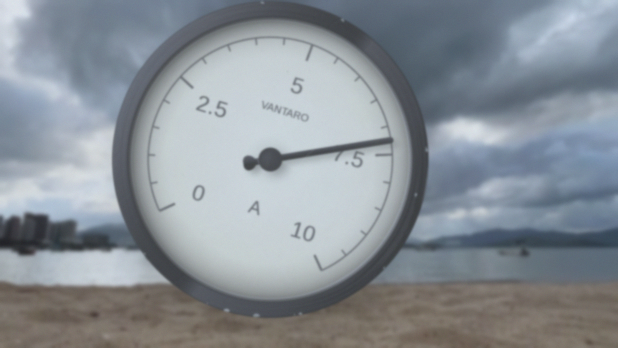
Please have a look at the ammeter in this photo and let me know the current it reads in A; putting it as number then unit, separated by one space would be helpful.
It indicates 7.25 A
